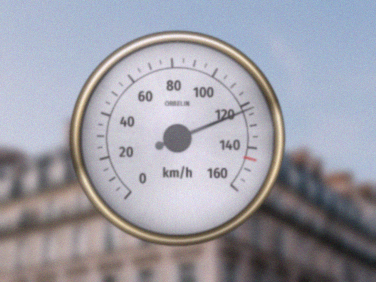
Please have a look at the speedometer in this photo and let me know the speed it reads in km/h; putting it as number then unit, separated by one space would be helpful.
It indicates 122.5 km/h
